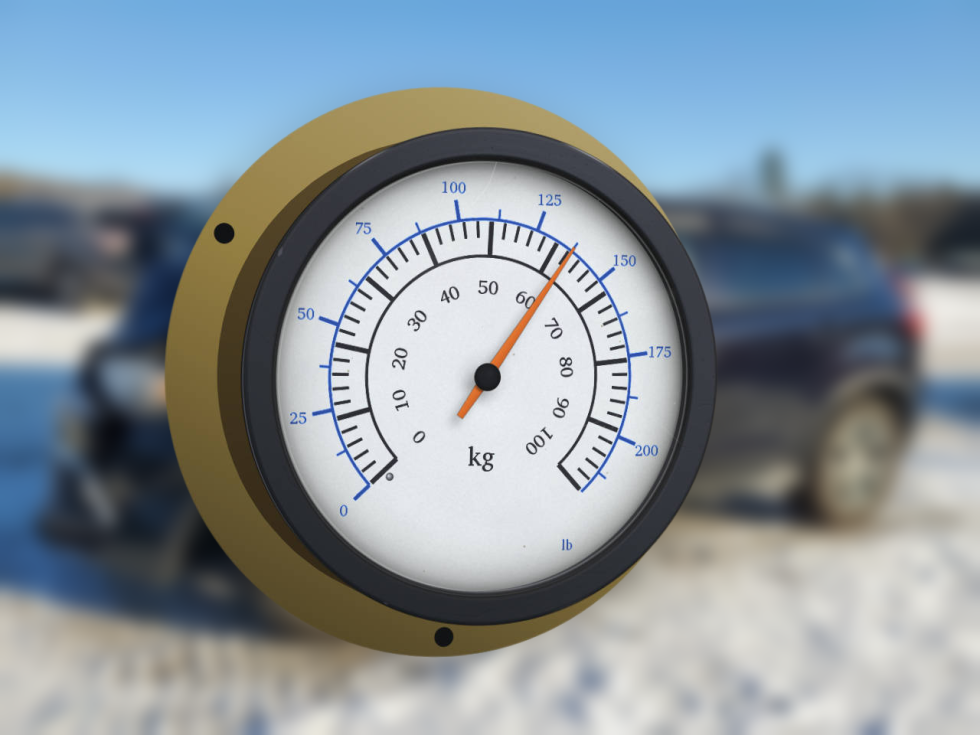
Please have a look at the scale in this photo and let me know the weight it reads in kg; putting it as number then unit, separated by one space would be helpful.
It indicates 62 kg
